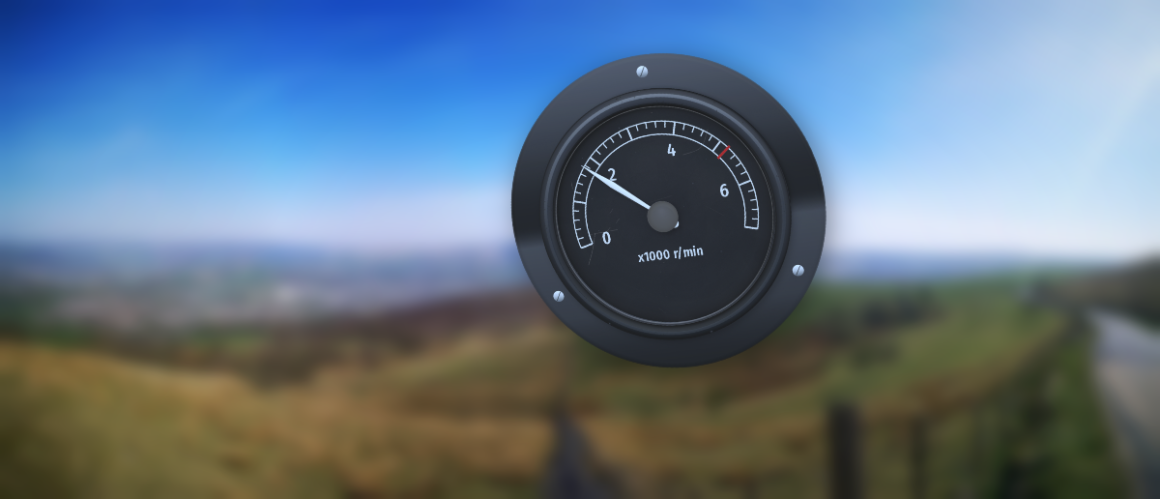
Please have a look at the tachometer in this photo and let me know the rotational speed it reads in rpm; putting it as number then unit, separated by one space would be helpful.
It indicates 1800 rpm
